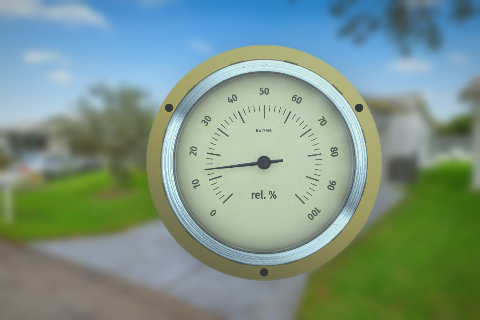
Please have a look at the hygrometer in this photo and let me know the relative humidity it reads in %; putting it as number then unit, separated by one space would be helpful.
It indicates 14 %
